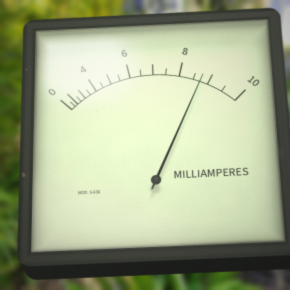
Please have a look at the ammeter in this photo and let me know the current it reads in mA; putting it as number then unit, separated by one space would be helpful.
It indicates 8.75 mA
